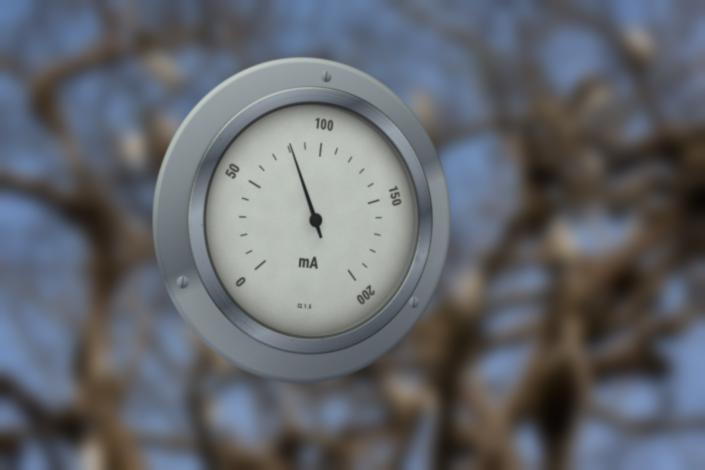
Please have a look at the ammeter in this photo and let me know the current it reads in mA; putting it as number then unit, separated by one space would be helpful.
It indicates 80 mA
